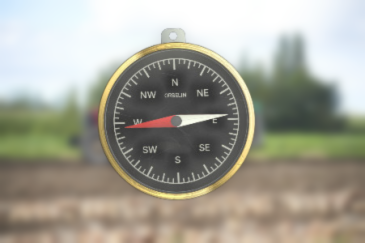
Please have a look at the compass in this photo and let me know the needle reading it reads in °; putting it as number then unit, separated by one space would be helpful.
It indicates 265 °
